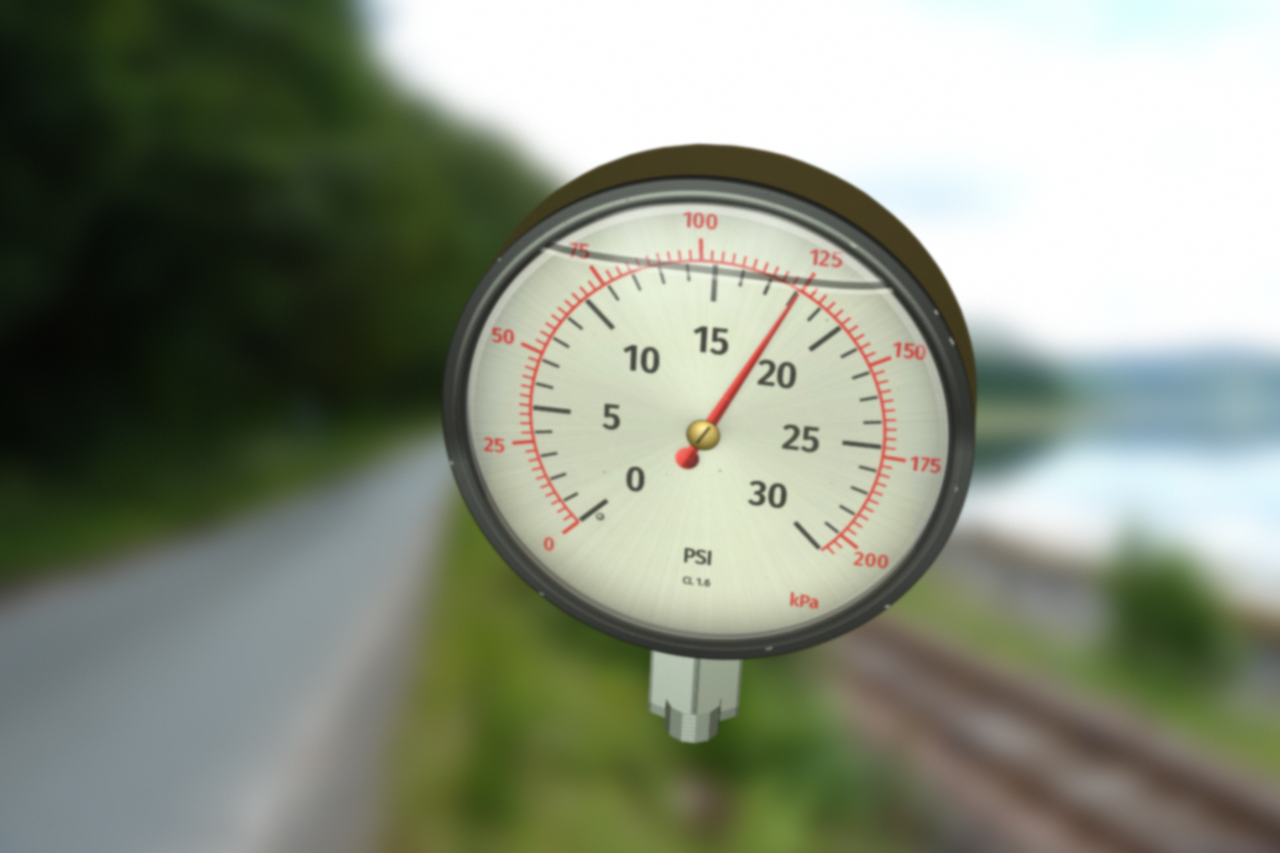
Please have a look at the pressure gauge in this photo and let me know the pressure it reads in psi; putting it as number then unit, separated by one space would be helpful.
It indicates 18 psi
